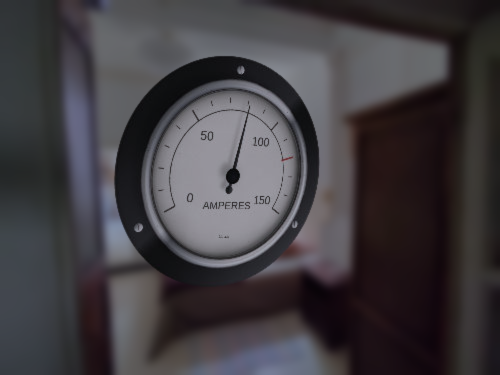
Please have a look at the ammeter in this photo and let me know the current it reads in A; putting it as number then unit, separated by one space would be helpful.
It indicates 80 A
